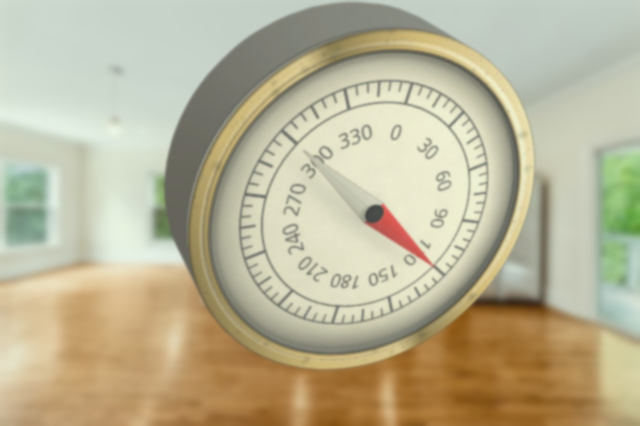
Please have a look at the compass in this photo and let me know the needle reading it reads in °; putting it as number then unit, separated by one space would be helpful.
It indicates 120 °
